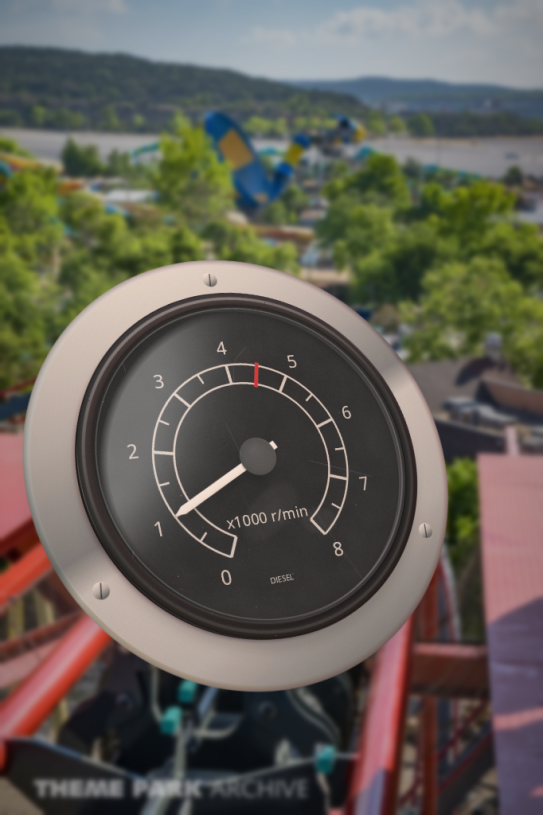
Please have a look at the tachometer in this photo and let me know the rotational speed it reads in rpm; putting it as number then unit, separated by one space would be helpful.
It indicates 1000 rpm
